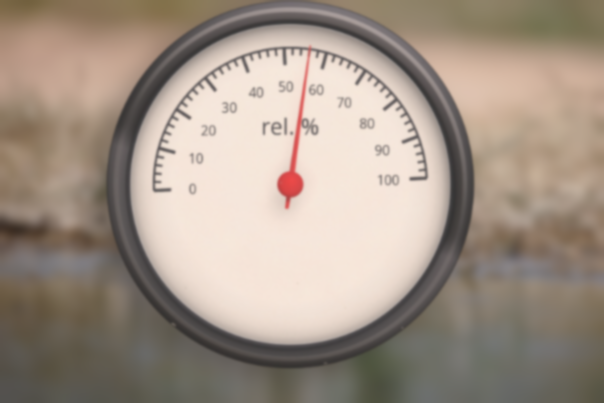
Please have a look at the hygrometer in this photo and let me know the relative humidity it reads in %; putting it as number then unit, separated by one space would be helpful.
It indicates 56 %
